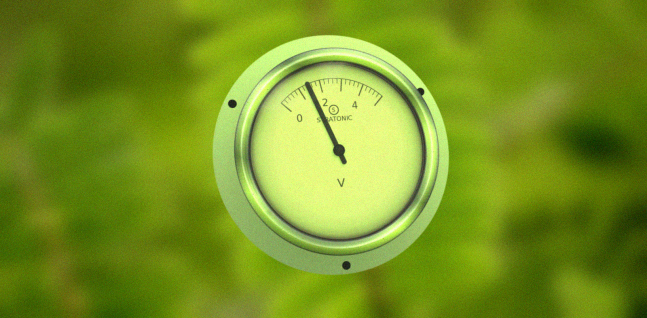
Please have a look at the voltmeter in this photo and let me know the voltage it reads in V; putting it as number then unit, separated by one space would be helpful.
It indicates 1.4 V
